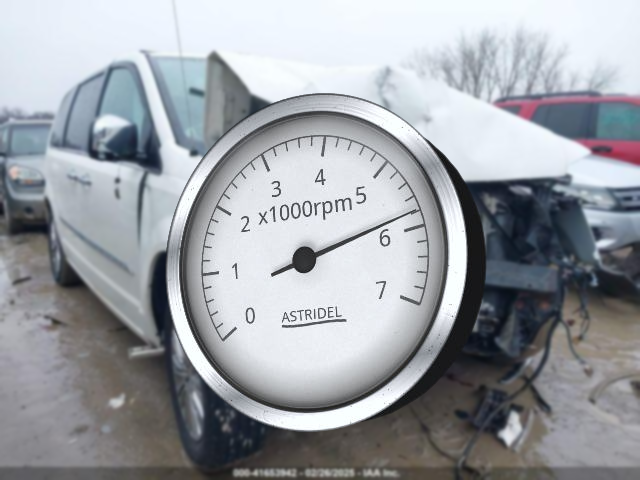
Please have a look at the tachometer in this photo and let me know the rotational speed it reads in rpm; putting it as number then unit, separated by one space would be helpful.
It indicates 5800 rpm
